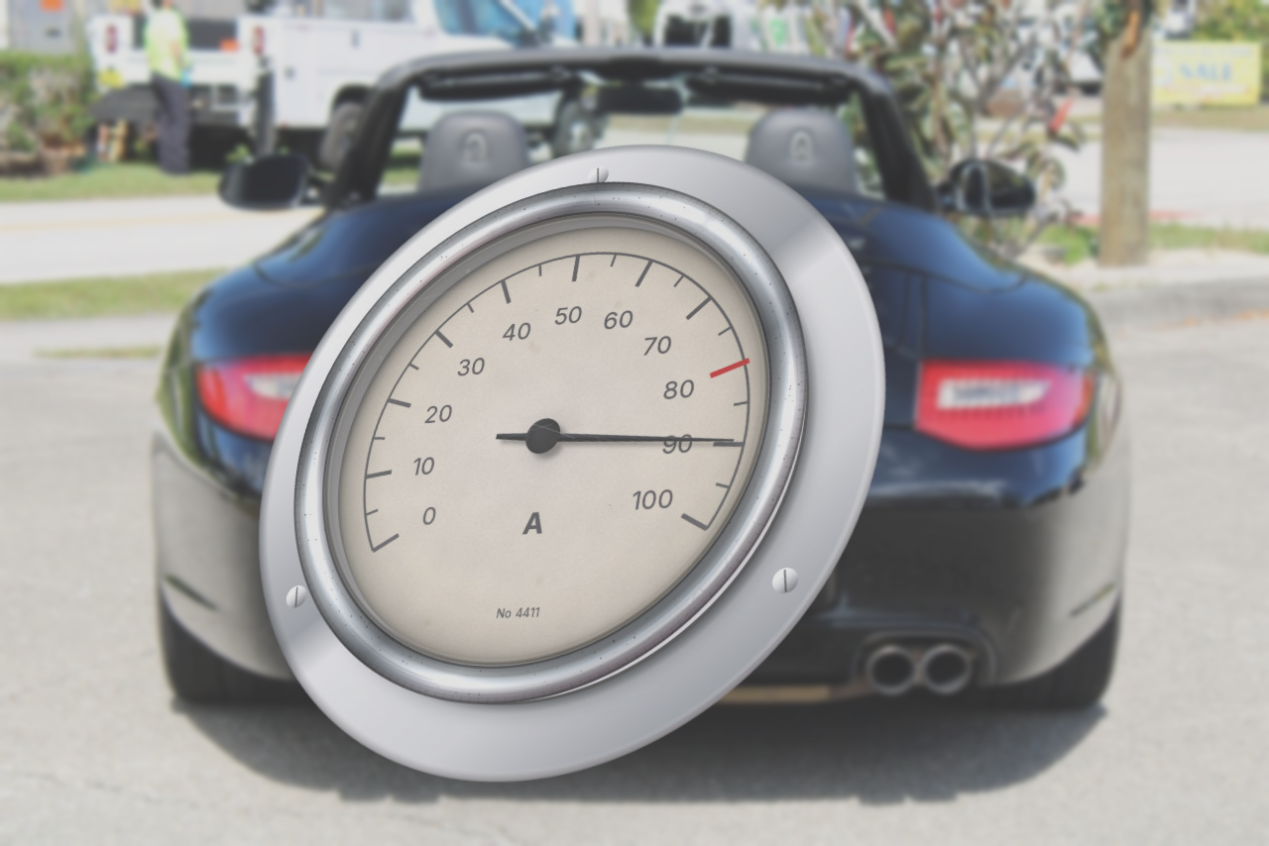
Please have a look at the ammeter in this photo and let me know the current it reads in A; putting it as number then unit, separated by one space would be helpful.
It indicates 90 A
